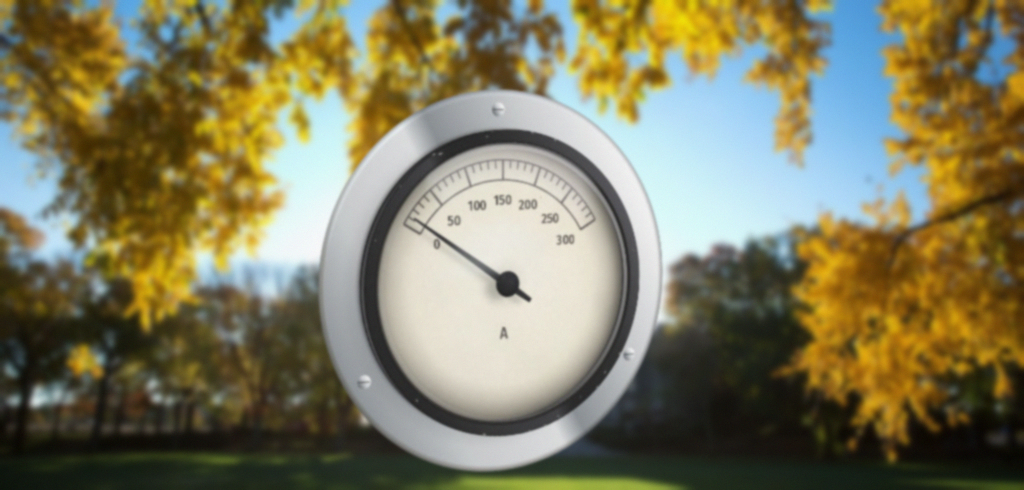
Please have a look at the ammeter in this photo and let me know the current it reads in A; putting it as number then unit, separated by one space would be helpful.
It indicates 10 A
